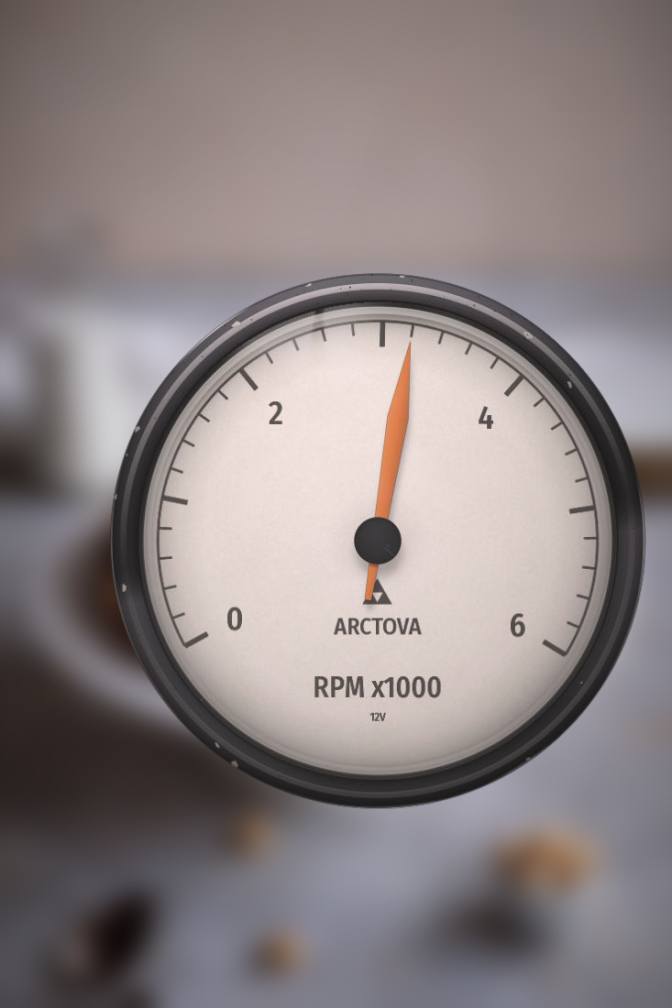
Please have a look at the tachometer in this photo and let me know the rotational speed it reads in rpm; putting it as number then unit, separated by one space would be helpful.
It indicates 3200 rpm
